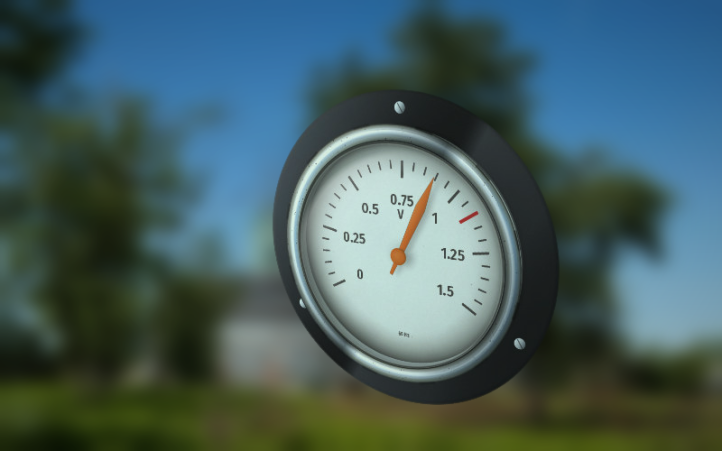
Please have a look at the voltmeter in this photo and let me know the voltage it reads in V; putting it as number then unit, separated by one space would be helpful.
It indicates 0.9 V
